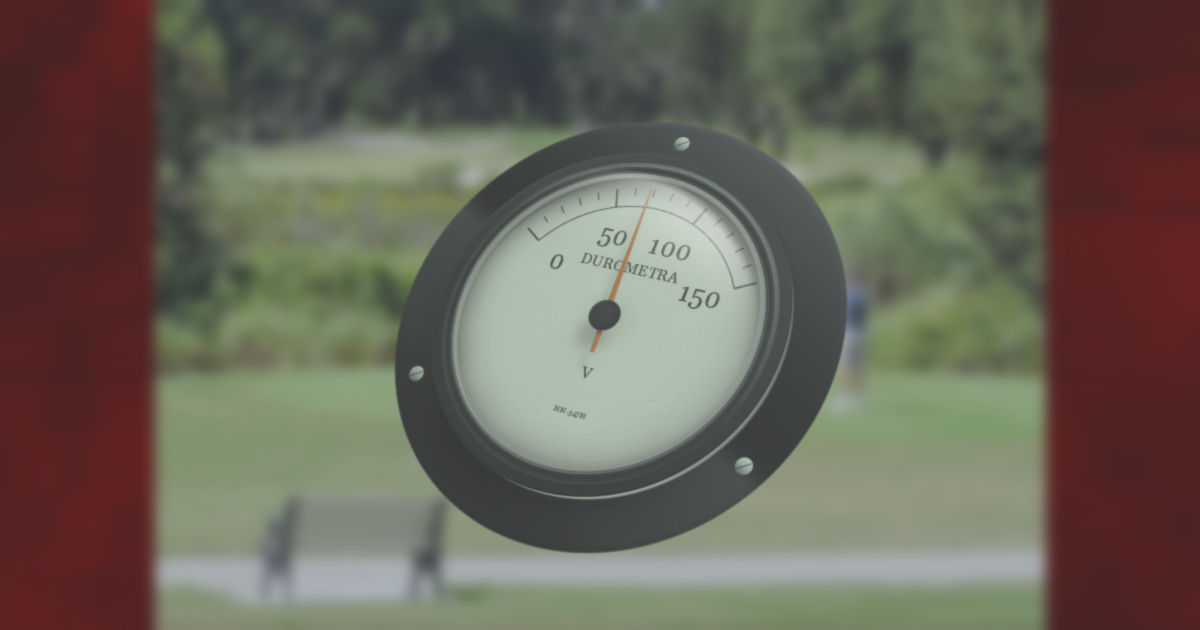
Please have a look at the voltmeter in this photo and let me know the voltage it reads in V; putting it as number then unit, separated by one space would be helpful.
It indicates 70 V
